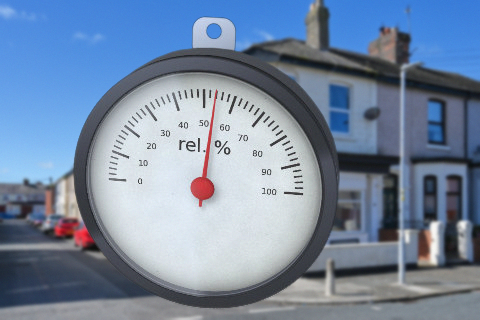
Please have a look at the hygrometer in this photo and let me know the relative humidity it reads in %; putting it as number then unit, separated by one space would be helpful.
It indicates 54 %
